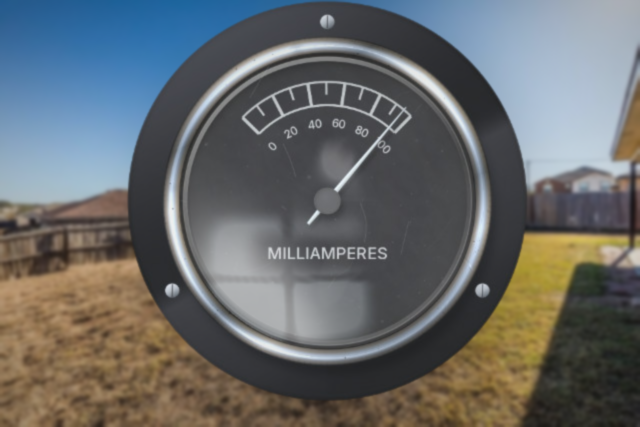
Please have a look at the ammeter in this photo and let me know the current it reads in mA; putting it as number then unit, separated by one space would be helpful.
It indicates 95 mA
